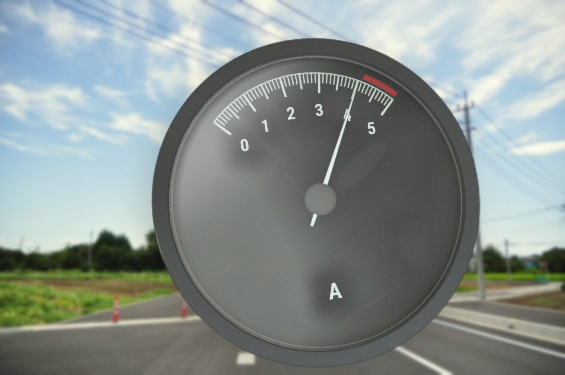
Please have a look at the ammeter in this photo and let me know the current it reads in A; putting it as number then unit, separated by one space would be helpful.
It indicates 4 A
